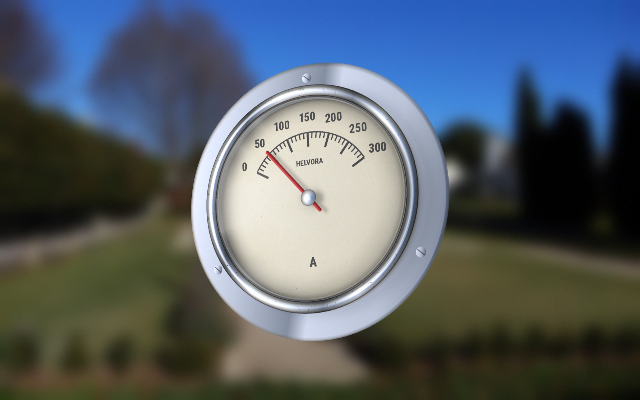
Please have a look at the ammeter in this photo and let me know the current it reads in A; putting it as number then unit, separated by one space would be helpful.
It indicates 50 A
